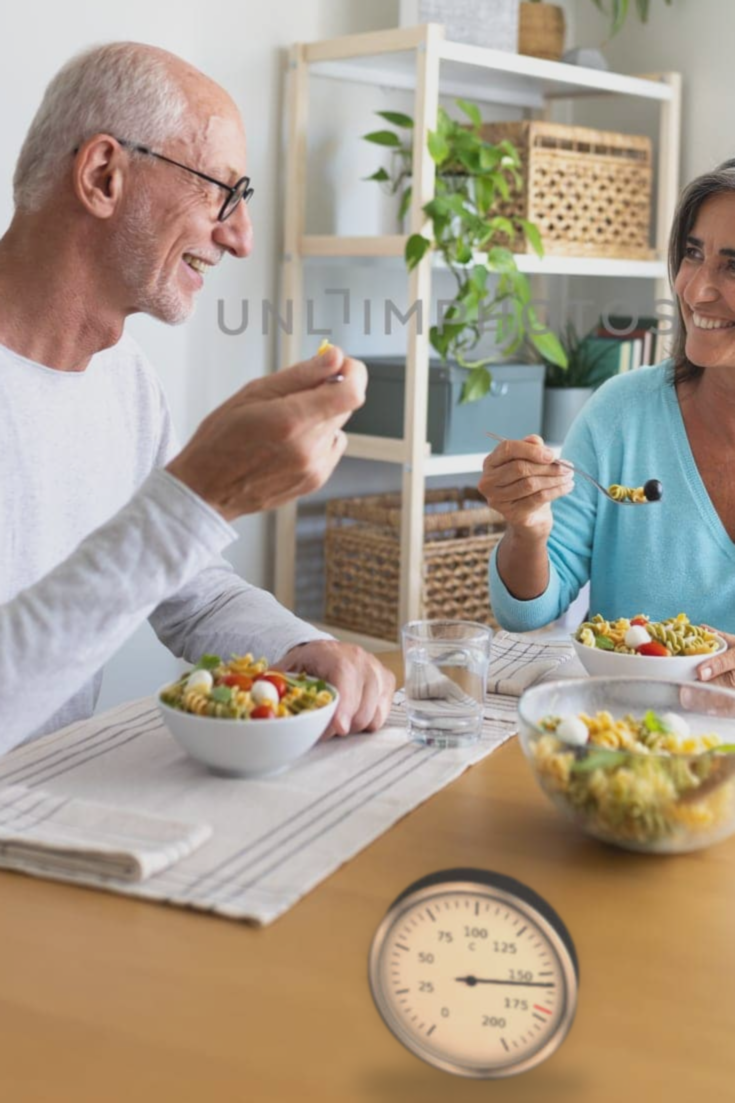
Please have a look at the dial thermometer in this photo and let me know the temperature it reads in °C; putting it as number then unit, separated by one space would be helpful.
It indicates 155 °C
